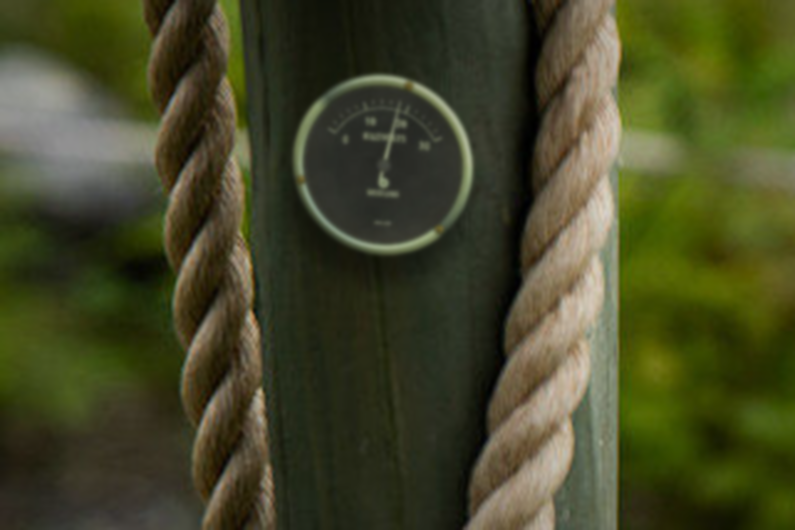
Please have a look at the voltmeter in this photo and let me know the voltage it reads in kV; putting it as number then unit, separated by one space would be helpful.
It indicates 18 kV
